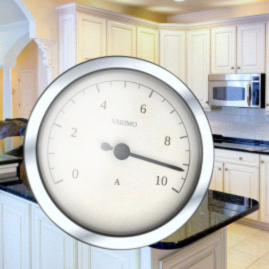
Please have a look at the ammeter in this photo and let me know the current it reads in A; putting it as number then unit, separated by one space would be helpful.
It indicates 9.25 A
